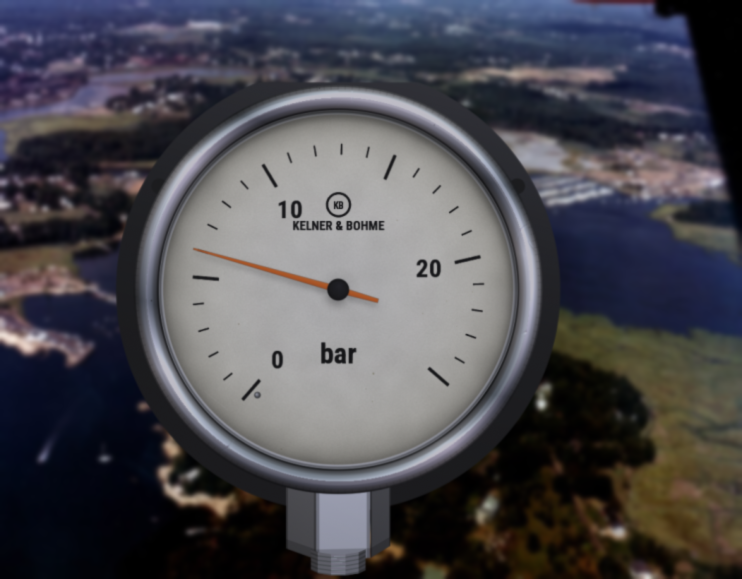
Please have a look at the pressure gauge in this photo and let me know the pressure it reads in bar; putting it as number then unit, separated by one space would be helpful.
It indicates 6 bar
